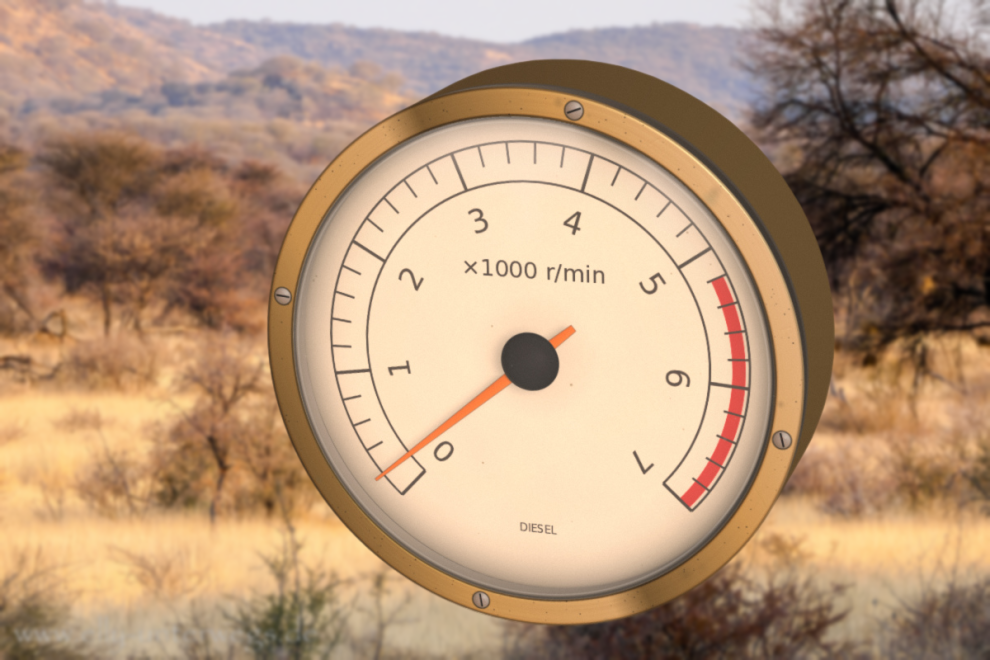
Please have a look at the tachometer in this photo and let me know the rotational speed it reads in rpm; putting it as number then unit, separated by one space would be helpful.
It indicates 200 rpm
